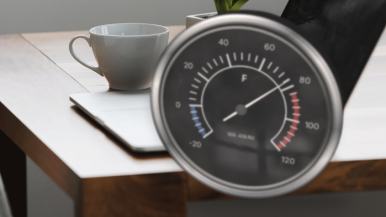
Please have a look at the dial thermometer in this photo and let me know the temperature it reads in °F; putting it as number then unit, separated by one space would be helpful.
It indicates 76 °F
